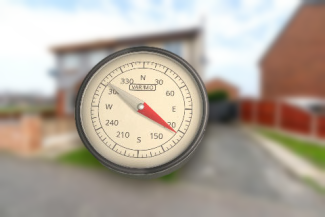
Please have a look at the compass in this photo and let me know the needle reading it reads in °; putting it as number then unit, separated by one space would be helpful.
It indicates 125 °
